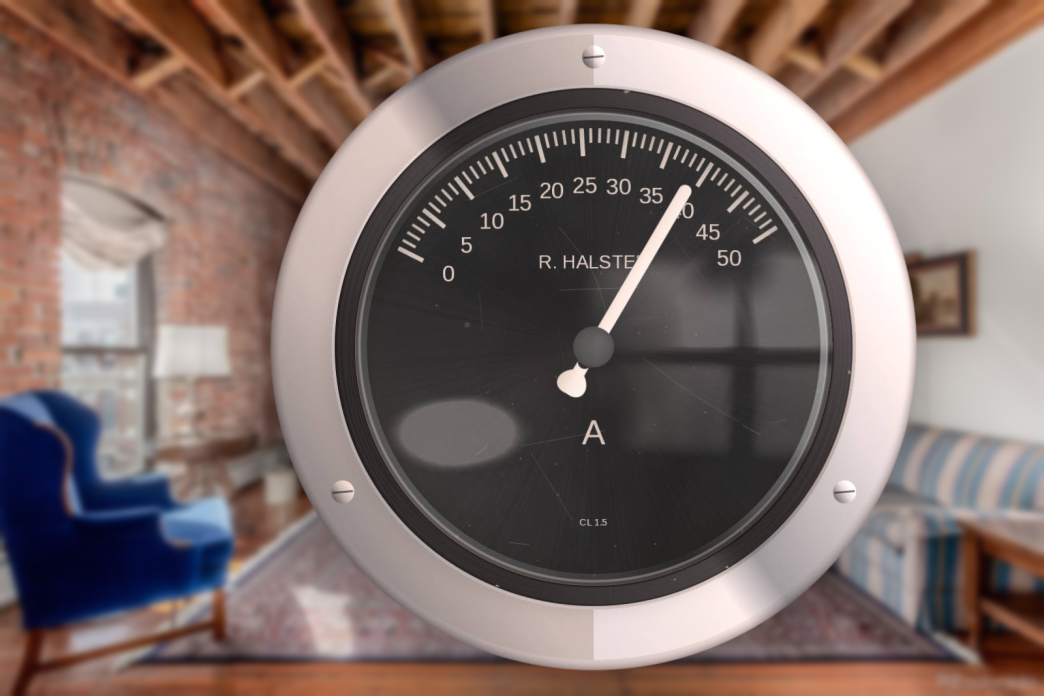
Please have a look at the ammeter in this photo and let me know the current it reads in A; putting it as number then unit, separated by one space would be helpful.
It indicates 39 A
